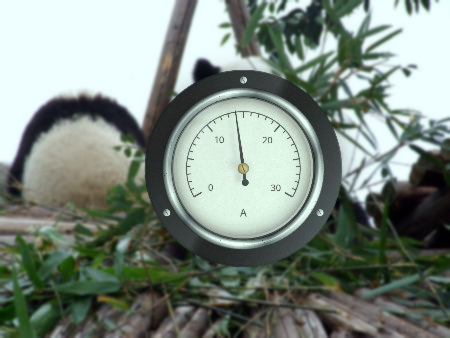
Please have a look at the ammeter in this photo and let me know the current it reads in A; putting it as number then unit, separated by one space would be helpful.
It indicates 14 A
